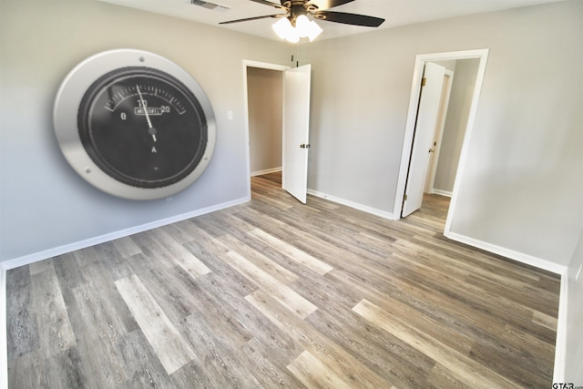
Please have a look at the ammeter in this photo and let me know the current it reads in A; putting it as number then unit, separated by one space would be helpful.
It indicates 10 A
